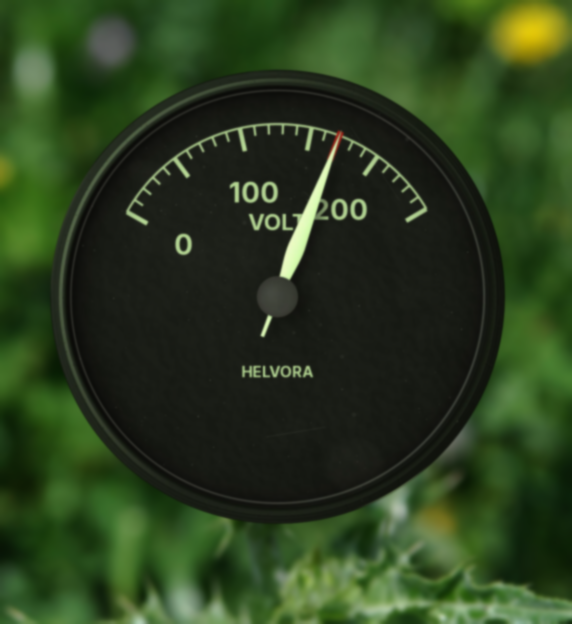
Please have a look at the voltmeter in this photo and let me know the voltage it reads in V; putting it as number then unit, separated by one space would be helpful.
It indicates 170 V
